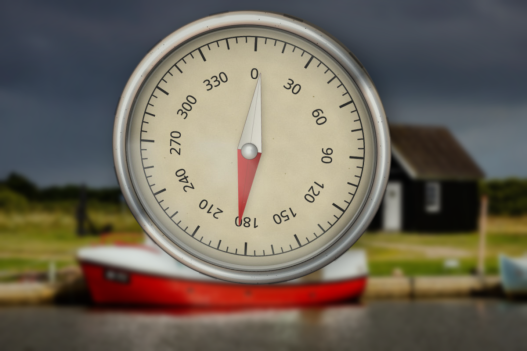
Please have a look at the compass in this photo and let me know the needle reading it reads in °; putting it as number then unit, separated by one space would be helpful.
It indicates 185 °
